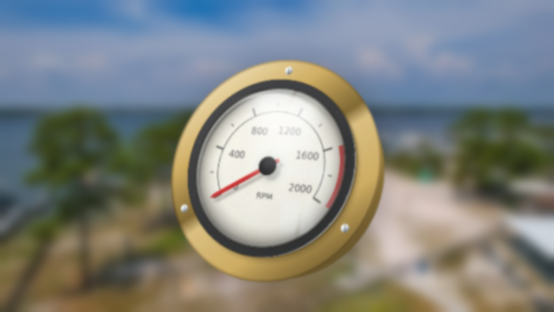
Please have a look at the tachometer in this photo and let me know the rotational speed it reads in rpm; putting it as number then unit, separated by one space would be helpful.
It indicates 0 rpm
